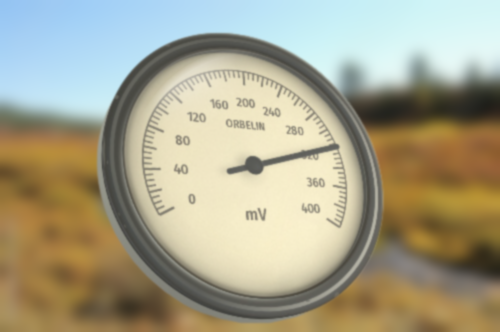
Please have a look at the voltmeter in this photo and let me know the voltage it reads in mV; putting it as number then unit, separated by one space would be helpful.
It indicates 320 mV
